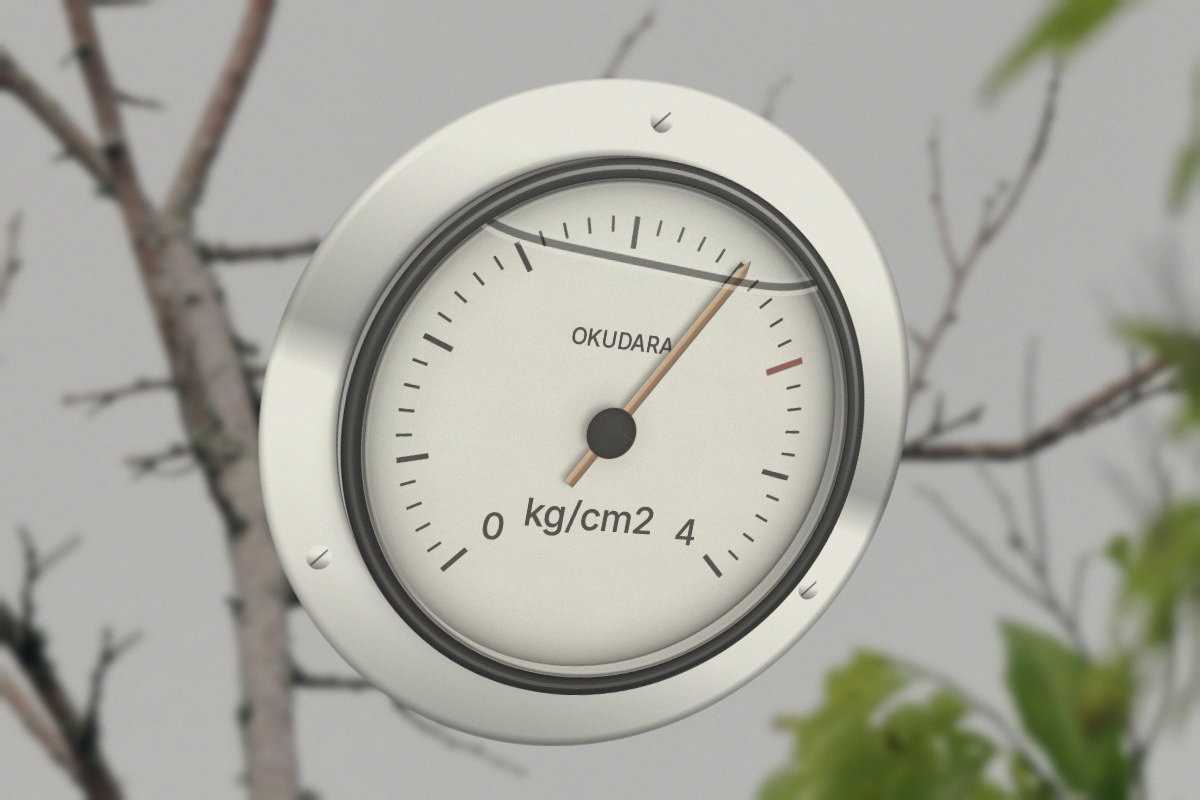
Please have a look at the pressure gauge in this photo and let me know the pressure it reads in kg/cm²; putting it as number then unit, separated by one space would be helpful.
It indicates 2.5 kg/cm²
